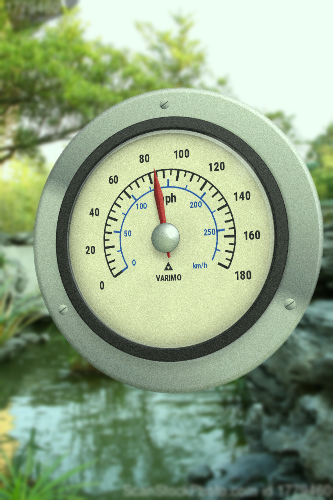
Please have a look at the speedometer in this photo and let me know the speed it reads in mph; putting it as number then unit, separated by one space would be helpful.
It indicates 85 mph
